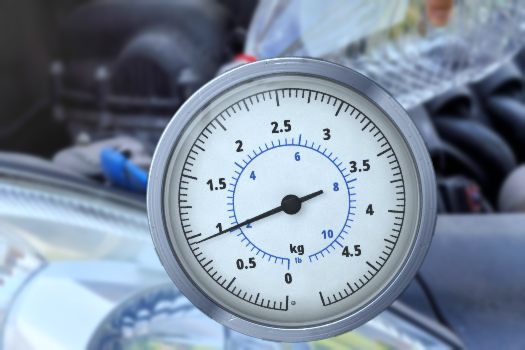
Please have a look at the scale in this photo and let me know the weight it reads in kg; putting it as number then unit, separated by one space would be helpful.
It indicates 0.95 kg
